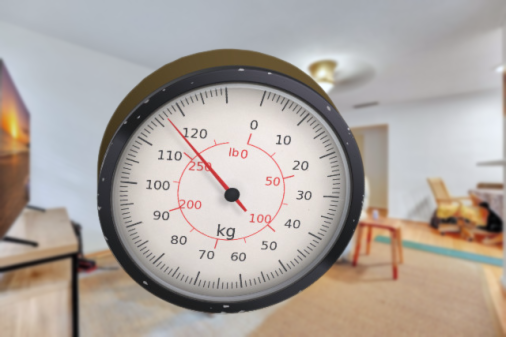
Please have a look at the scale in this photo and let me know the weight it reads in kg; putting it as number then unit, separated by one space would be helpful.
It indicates 117 kg
